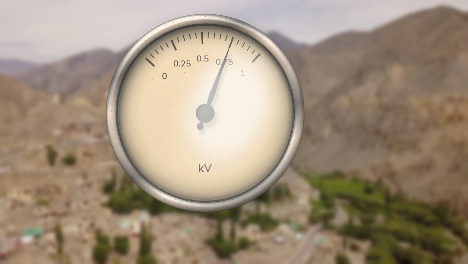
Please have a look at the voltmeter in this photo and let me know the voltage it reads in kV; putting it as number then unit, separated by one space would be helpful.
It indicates 0.75 kV
